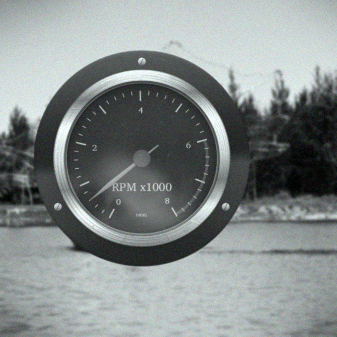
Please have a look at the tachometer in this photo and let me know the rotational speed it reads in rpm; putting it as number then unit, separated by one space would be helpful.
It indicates 600 rpm
